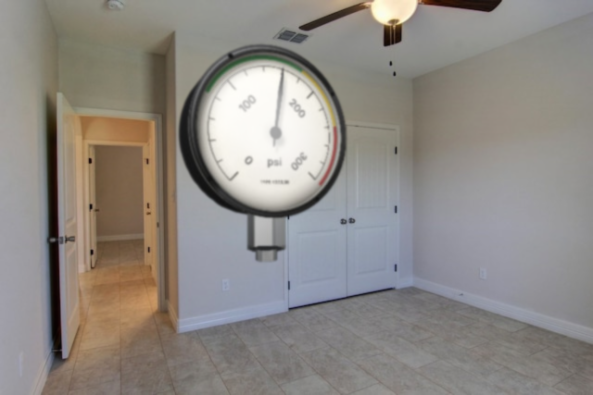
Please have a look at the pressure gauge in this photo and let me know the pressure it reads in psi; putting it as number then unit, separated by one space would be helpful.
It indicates 160 psi
